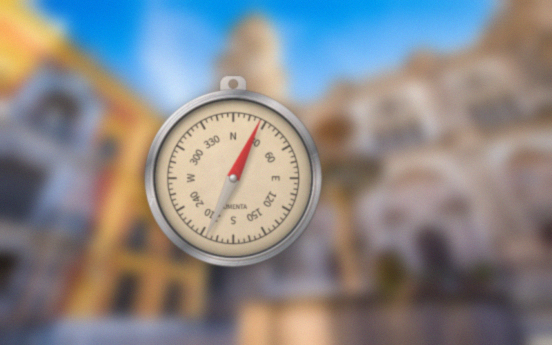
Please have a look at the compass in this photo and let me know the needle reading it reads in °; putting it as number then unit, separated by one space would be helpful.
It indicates 25 °
